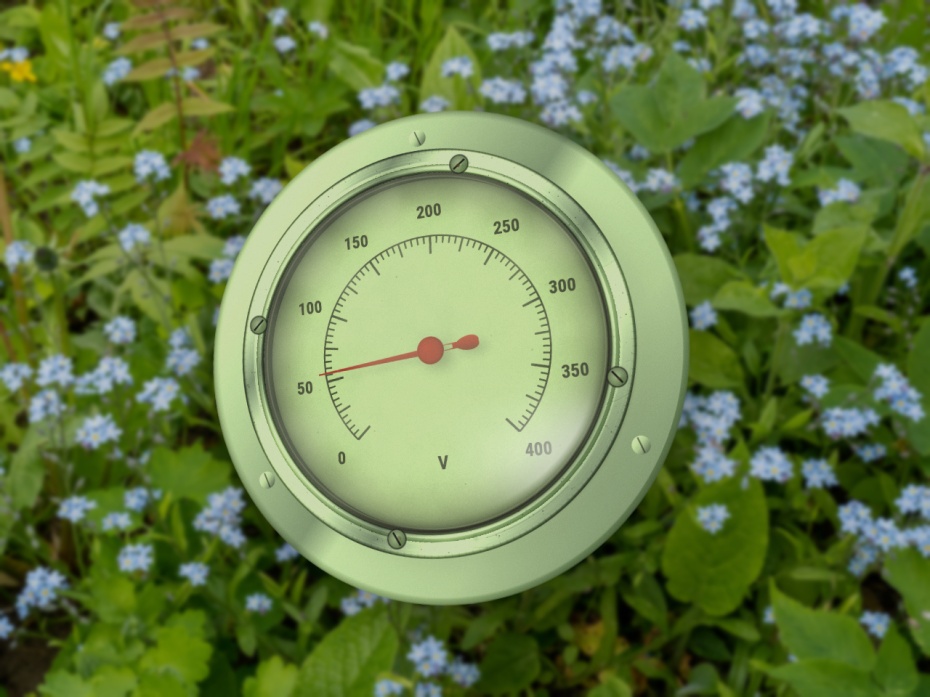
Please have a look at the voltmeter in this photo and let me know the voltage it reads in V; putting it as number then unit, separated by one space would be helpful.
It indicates 55 V
